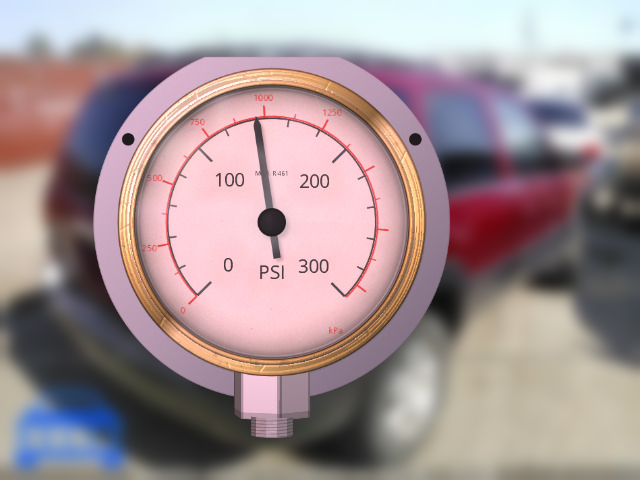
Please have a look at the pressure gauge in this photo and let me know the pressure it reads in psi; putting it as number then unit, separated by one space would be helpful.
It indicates 140 psi
